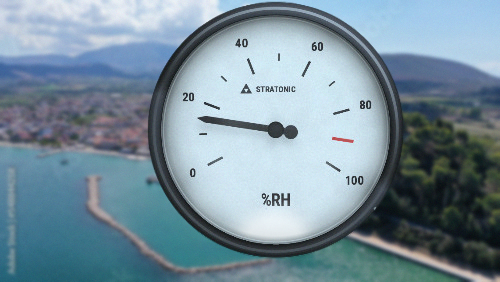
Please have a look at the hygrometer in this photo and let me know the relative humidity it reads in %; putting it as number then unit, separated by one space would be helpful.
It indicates 15 %
